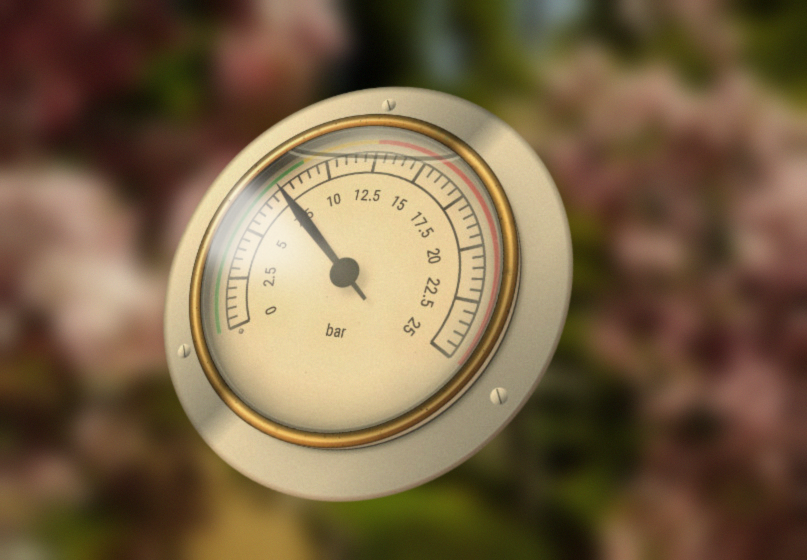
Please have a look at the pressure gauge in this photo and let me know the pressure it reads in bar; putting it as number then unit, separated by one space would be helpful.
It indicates 7.5 bar
